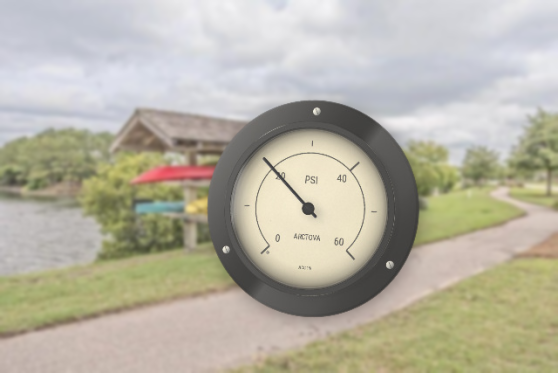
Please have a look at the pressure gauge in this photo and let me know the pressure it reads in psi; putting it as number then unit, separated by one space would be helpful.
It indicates 20 psi
